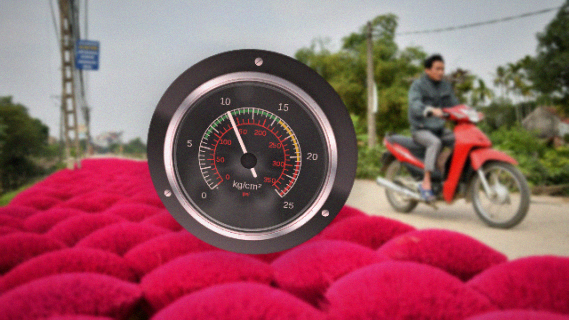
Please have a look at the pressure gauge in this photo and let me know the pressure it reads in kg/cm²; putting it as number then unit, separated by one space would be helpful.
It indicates 10 kg/cm²
